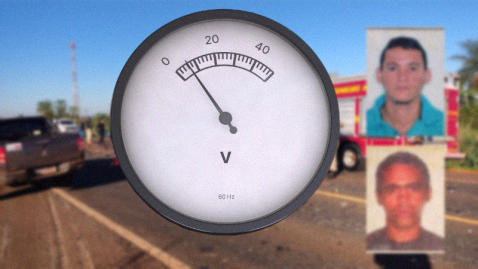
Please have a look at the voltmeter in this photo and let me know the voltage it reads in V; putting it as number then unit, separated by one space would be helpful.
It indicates 6 V
